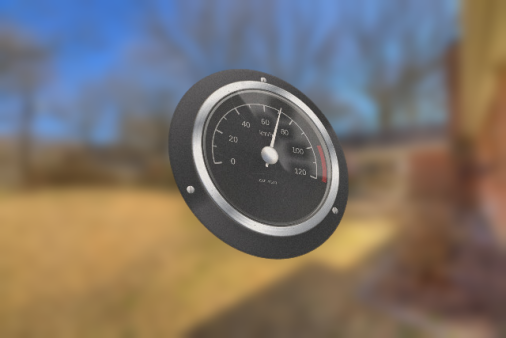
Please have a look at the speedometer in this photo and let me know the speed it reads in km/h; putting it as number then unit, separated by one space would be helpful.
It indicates 70 km/h
